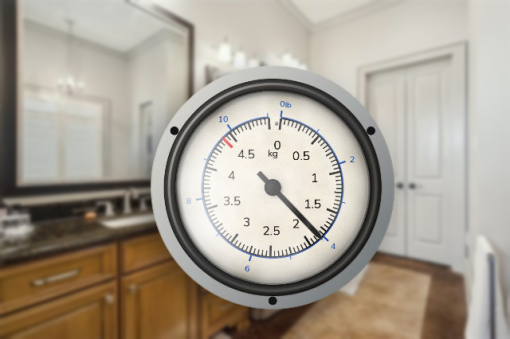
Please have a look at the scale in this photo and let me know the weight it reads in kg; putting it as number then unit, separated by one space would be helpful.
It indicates 1.85 kg
